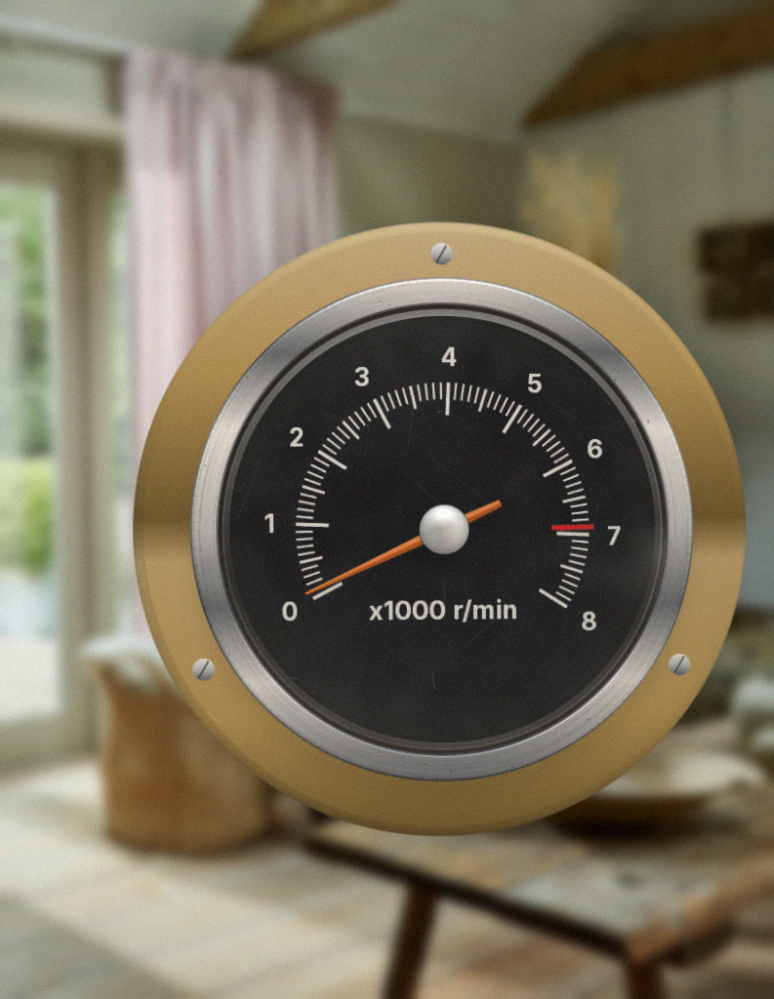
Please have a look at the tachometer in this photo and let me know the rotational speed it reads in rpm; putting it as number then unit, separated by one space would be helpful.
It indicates 100 rpm
